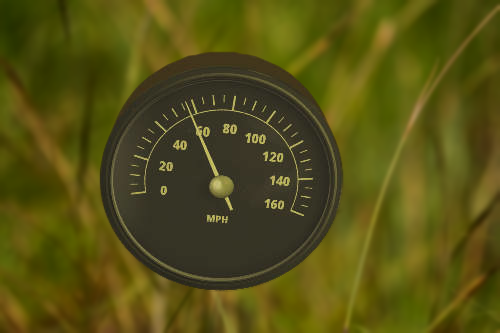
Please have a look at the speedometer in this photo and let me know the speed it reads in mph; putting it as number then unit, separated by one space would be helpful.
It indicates 57.5 mph
